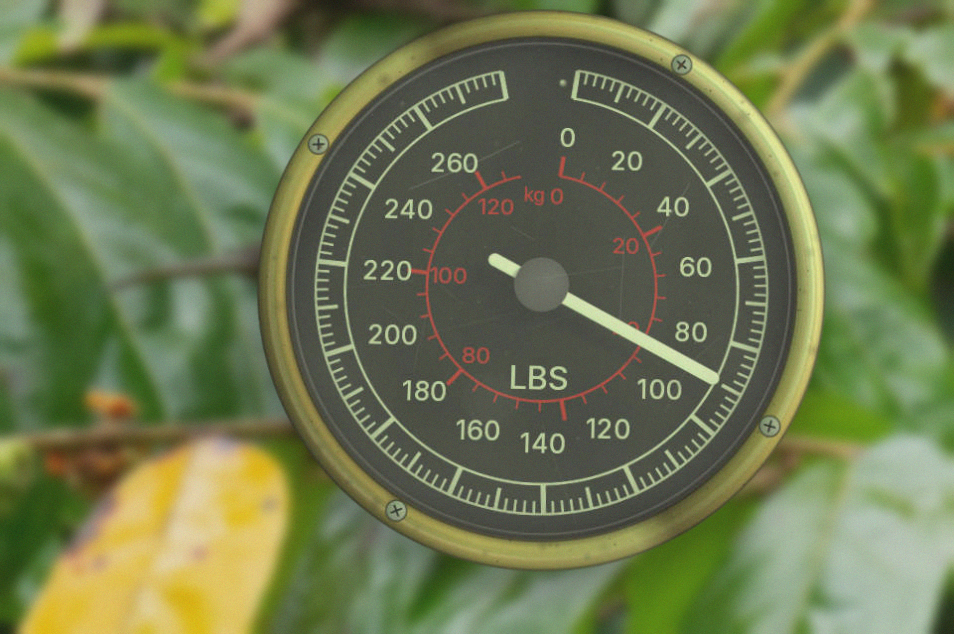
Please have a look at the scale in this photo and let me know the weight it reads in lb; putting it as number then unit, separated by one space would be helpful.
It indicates 90 lb
